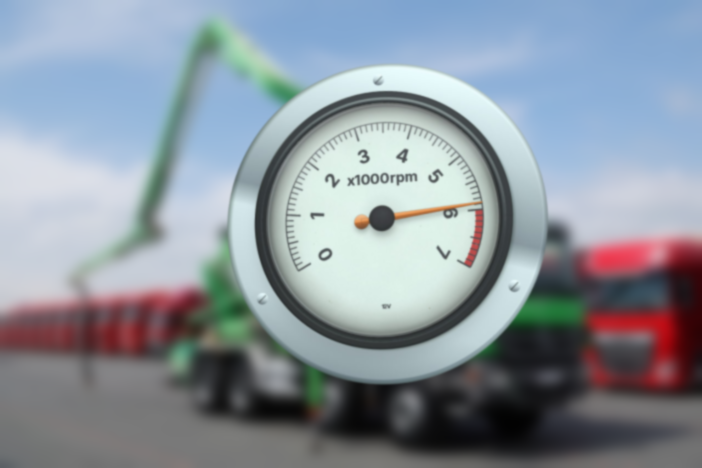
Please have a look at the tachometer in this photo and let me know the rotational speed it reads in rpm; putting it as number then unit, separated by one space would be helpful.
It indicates 5900 rpm
